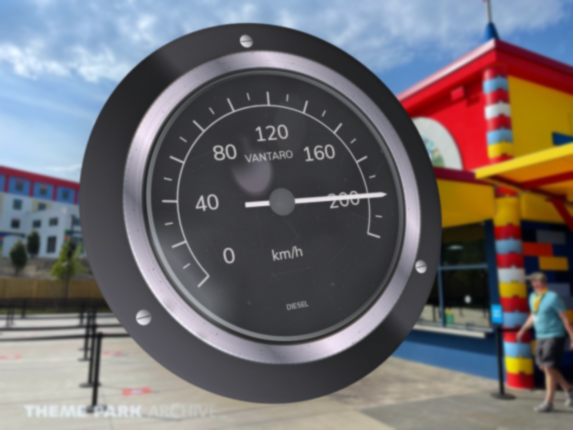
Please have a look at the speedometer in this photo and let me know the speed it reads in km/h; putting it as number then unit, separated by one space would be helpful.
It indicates 200 km/h
